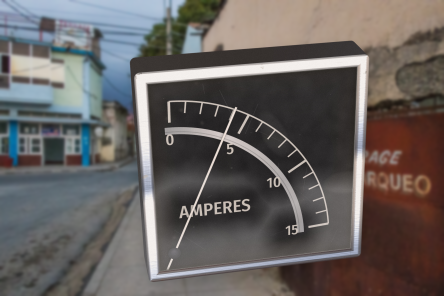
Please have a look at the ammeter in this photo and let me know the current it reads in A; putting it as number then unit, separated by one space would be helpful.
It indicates 4 A
